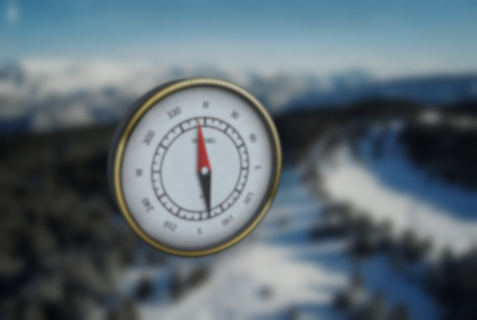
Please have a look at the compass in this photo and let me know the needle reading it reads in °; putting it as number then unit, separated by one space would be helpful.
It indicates 350 °
